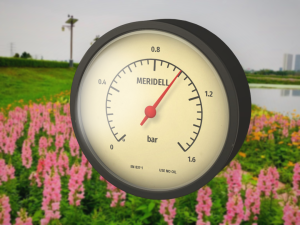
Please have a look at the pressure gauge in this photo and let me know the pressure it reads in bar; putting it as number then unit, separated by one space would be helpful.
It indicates 1 bar
